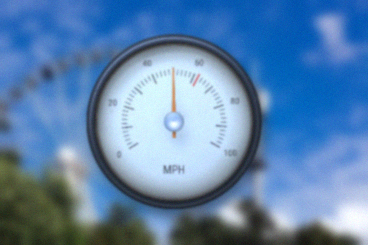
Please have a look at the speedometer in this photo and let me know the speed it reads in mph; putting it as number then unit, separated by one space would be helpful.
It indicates 50 mph
